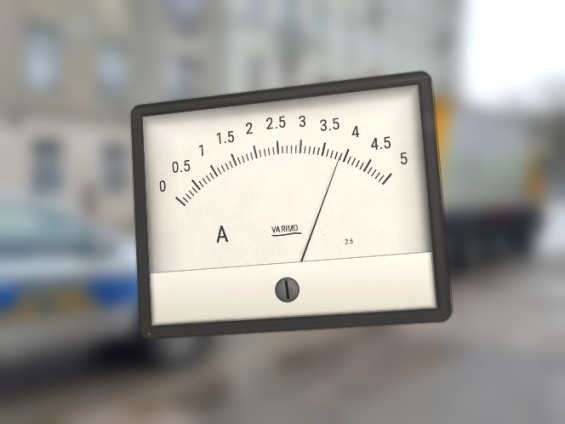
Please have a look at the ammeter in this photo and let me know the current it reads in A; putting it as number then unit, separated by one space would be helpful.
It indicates 3.9 A
